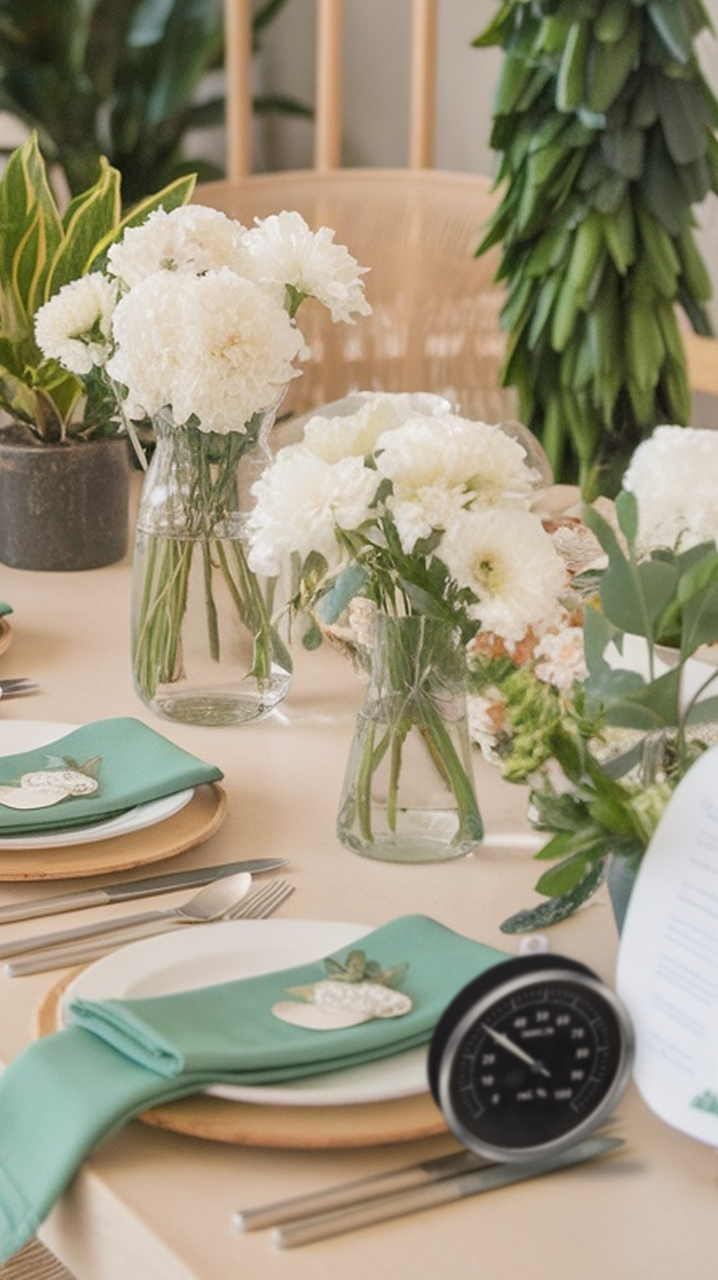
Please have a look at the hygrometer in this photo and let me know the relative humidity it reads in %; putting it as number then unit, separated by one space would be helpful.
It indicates 30 %
